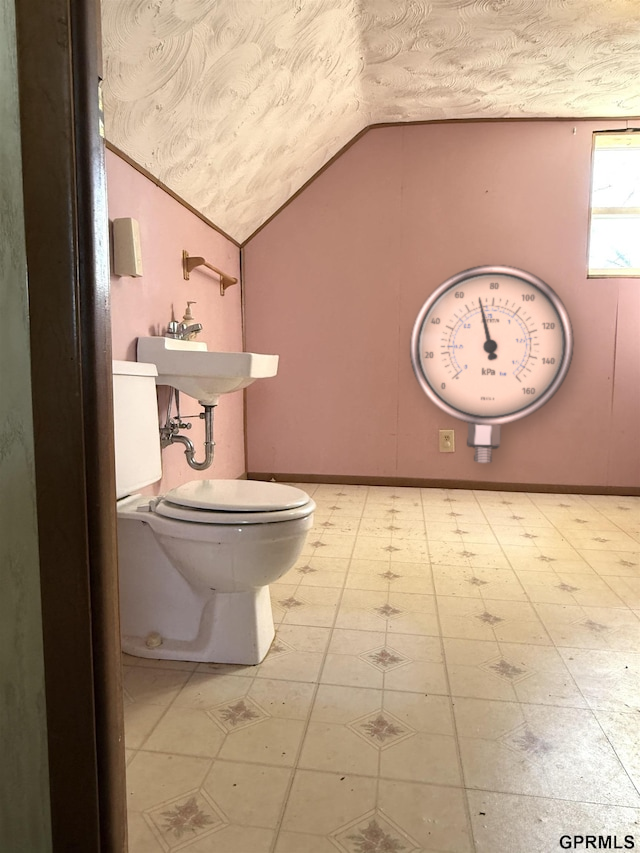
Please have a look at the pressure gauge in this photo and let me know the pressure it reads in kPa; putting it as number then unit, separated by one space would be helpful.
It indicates 70 kPa
